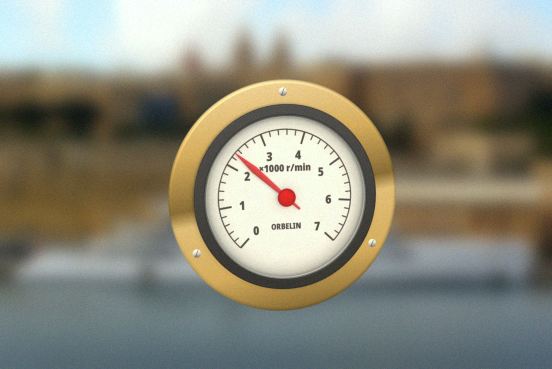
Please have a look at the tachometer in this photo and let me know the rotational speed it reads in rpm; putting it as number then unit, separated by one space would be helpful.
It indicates 2300 rpm
